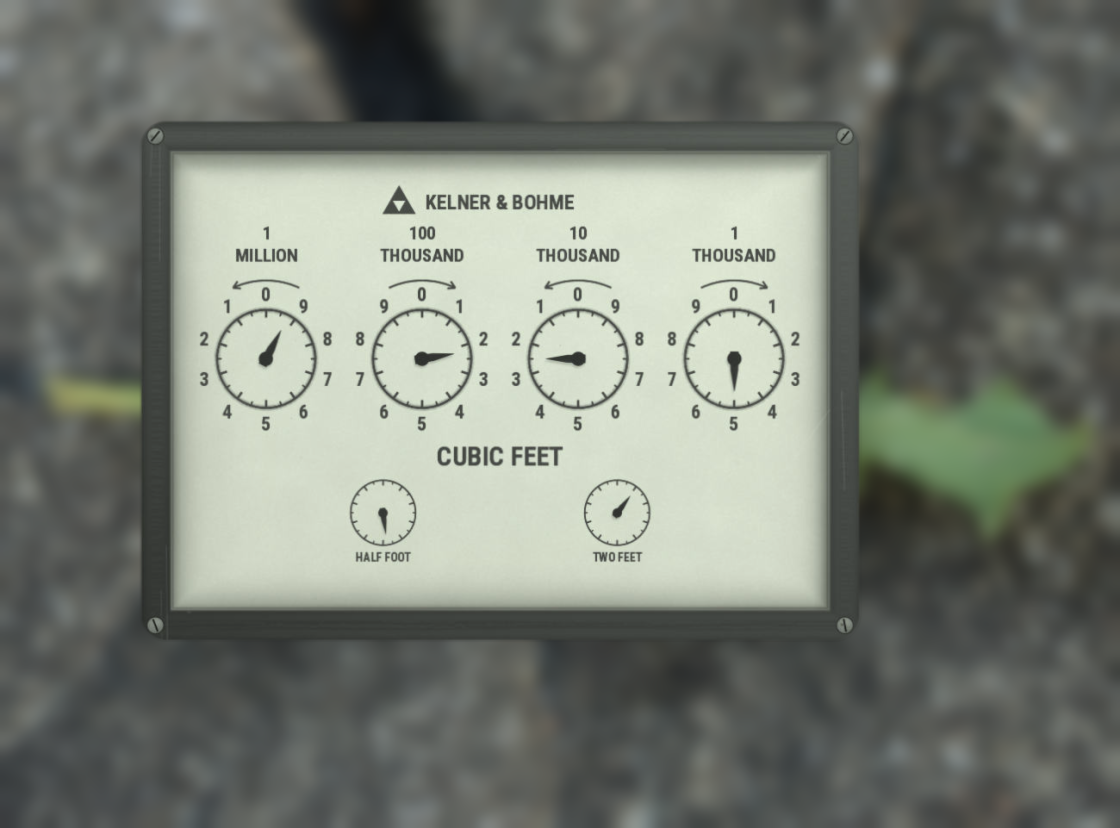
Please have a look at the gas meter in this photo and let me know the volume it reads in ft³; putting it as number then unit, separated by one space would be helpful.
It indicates 922500 ft³
